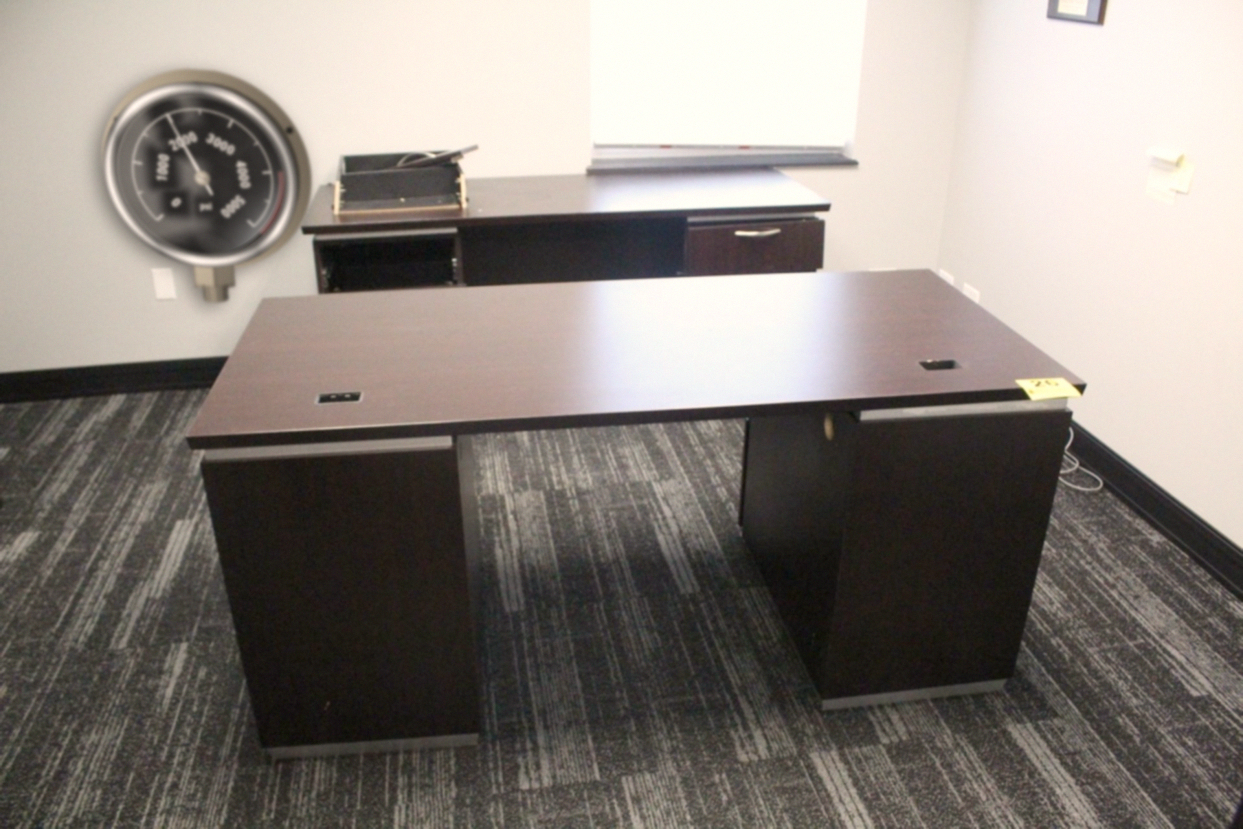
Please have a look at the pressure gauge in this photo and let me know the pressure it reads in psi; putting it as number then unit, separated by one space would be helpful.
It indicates 2000 psi
